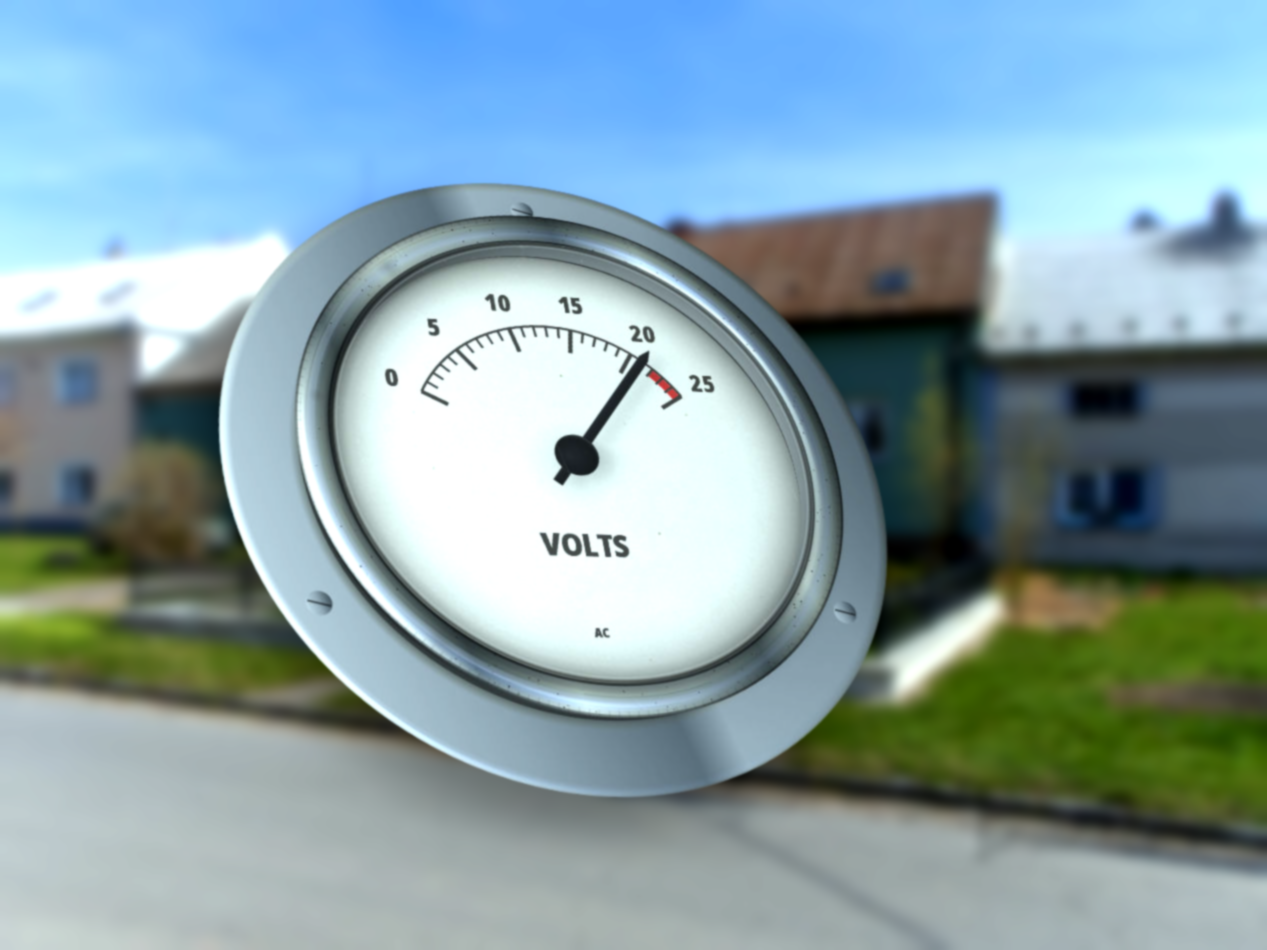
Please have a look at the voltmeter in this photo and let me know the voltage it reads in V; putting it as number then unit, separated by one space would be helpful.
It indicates 21 V
